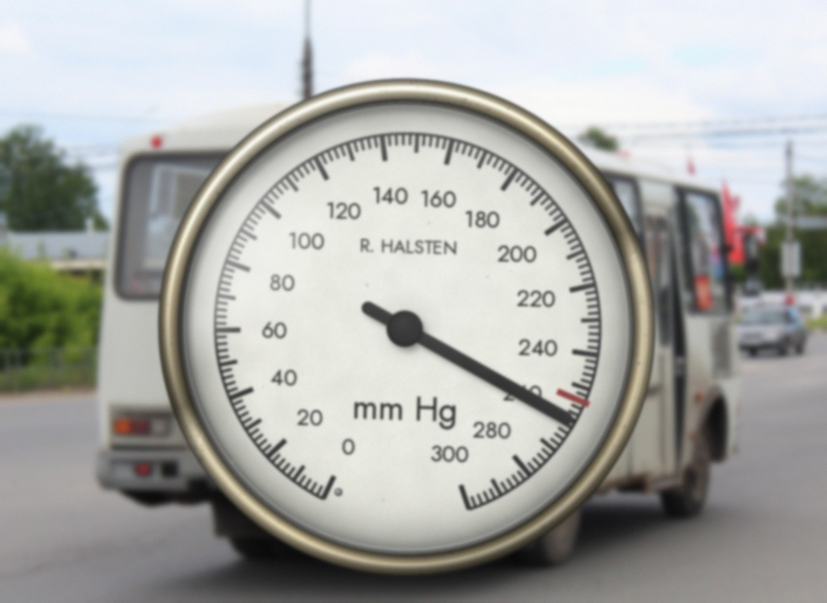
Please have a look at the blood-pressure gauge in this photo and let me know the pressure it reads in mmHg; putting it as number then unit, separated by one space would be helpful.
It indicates 260 mmHg
